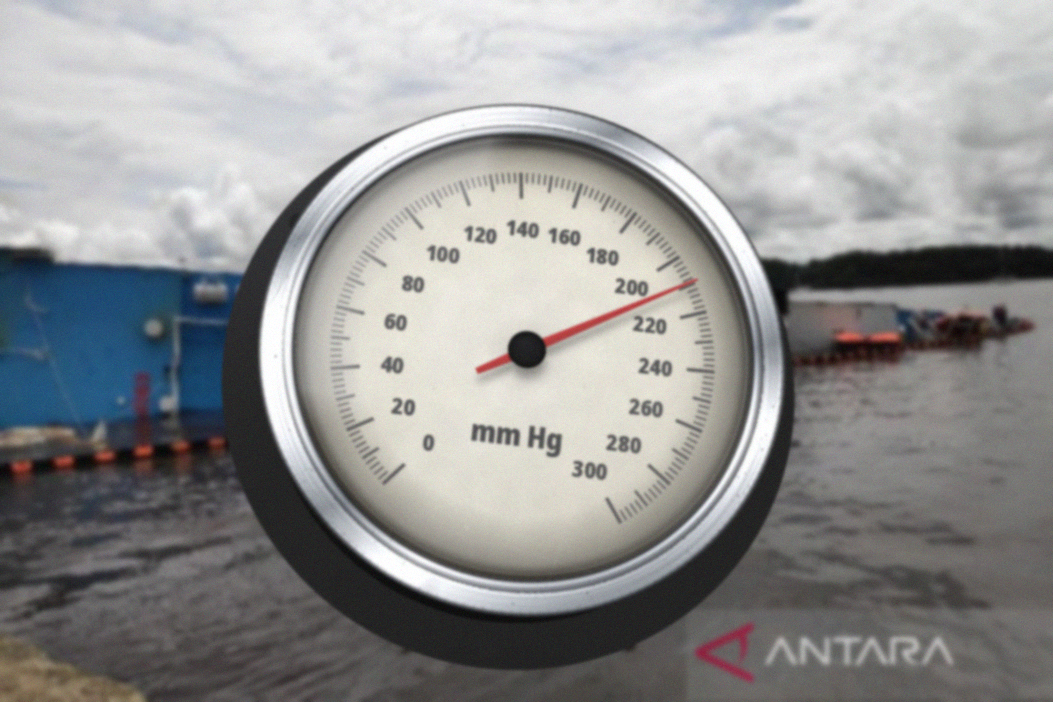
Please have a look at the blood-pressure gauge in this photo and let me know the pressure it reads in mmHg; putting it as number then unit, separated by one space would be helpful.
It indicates 210 mmHg
